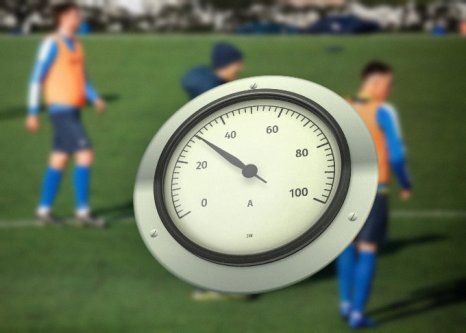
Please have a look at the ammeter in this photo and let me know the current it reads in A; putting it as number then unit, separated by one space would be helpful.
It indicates 30 A
